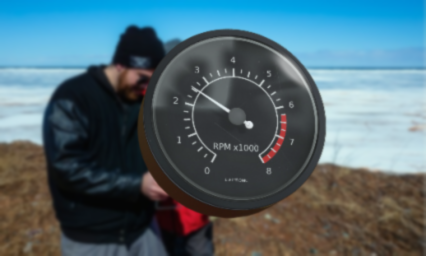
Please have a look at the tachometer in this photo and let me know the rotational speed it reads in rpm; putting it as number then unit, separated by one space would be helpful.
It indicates 2500 rpm
